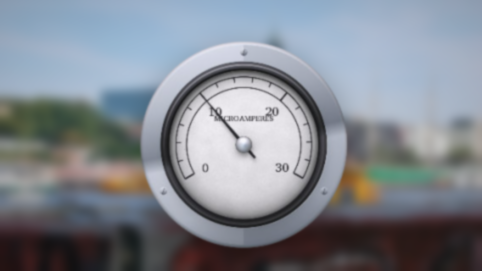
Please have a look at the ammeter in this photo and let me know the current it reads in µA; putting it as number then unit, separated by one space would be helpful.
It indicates 10 µA
